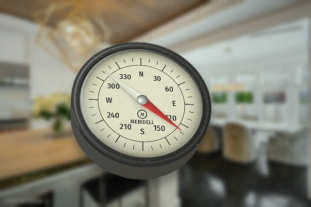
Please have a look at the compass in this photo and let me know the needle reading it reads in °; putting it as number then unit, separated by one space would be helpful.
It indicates 130 °
